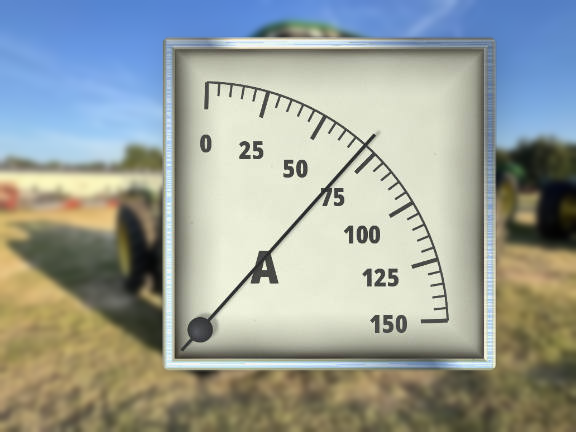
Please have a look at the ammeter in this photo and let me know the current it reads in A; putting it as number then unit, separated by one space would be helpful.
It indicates 70 A
